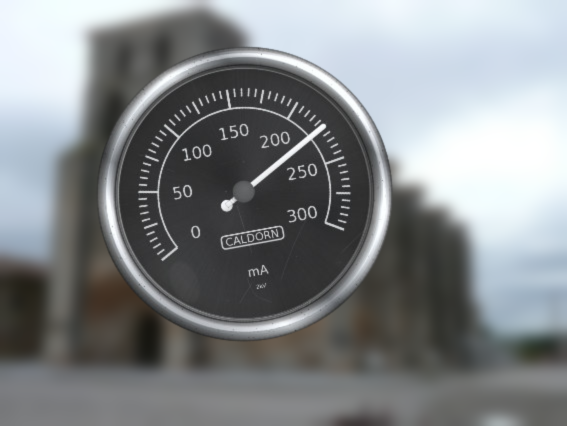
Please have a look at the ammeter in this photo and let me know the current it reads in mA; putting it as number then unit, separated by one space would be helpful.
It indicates 225 mA
